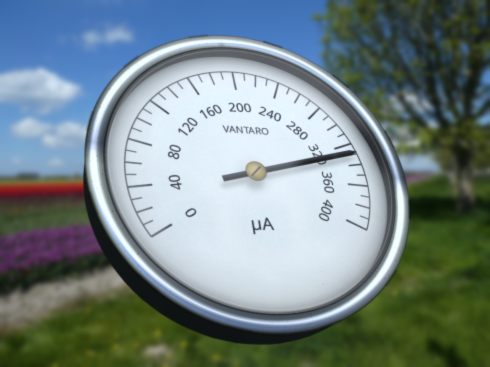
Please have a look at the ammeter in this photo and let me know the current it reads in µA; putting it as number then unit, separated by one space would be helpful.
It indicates 330 µA
